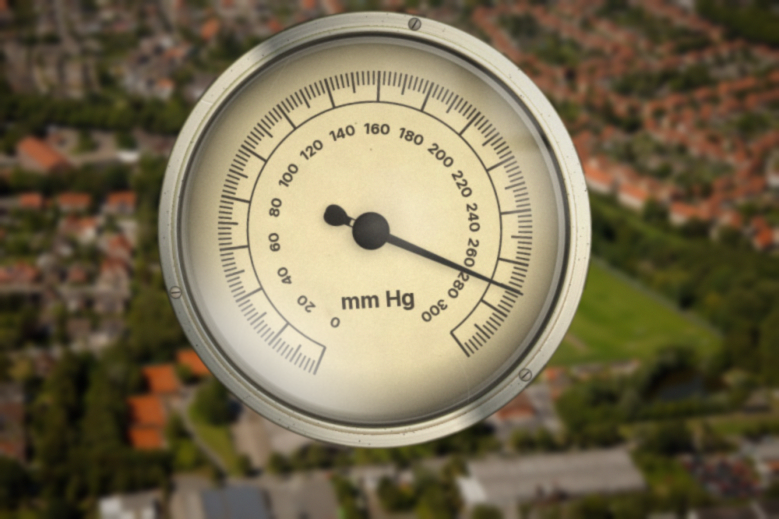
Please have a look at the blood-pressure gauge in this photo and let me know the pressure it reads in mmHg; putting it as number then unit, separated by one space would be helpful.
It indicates 270 mmHg
